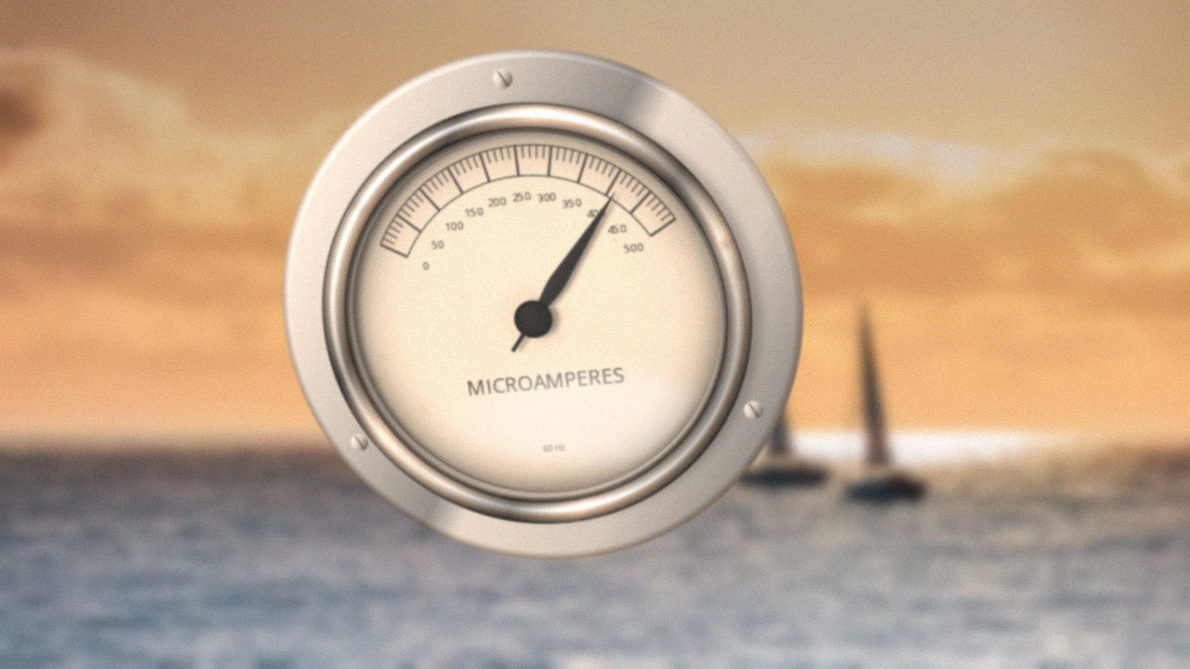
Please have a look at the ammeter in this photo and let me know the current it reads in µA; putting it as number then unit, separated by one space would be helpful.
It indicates 410 µA
